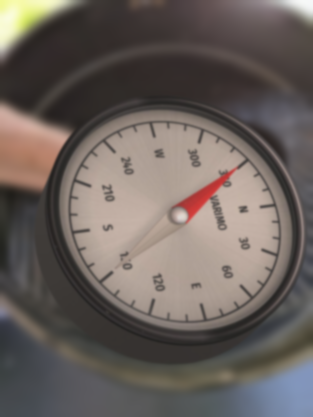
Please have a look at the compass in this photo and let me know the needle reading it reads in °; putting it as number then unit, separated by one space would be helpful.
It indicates 330 °
